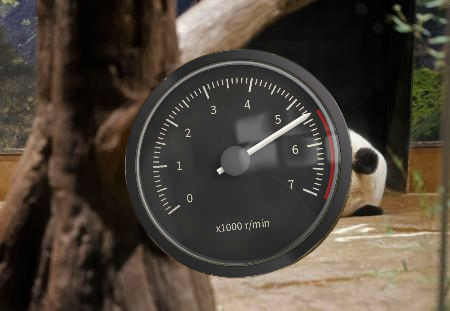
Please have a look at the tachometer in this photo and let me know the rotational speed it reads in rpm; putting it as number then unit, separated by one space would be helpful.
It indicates 5400 rpm
